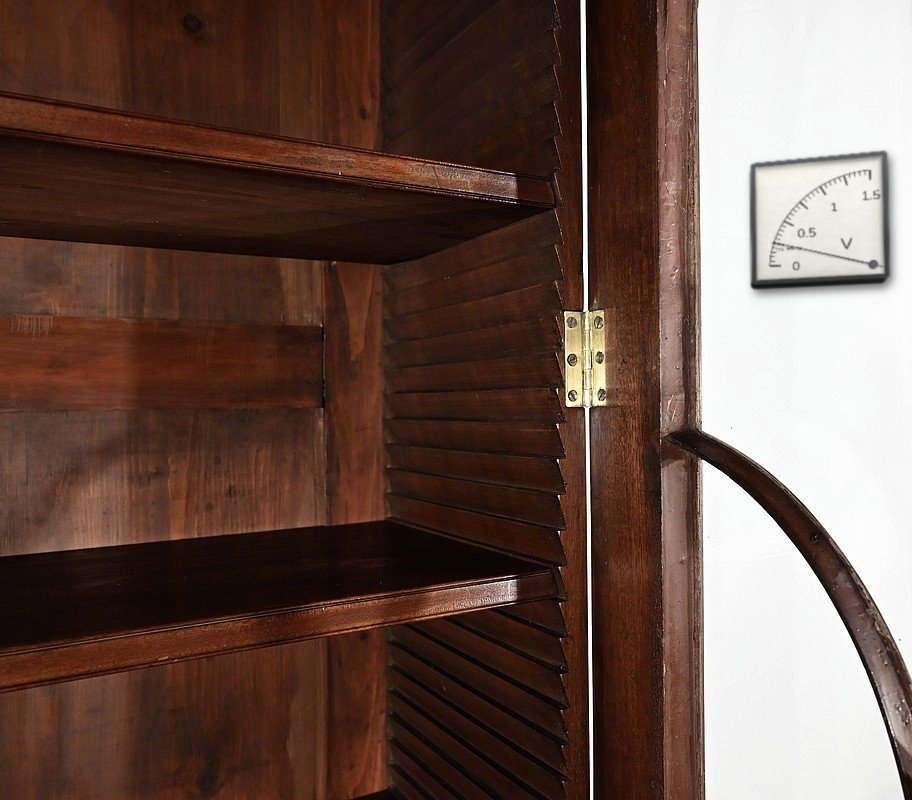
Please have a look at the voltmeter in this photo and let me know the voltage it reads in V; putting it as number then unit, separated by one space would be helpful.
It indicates 0.25 V
